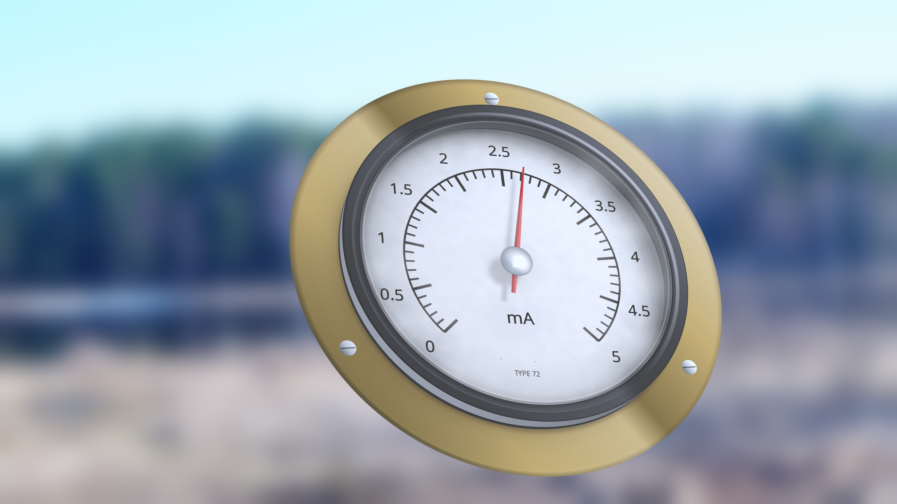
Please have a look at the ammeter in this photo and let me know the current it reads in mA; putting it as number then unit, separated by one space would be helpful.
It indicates 2.7 mA
